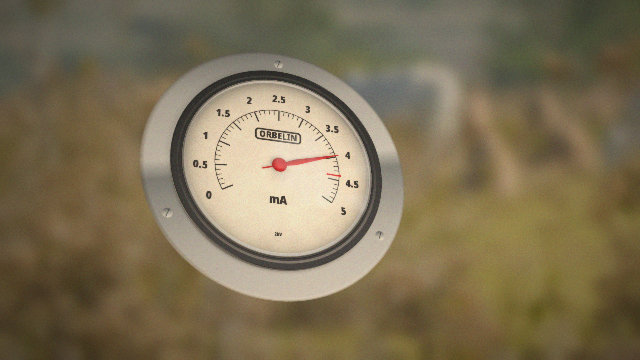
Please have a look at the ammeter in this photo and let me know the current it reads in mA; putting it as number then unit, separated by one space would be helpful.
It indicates 4 mA
